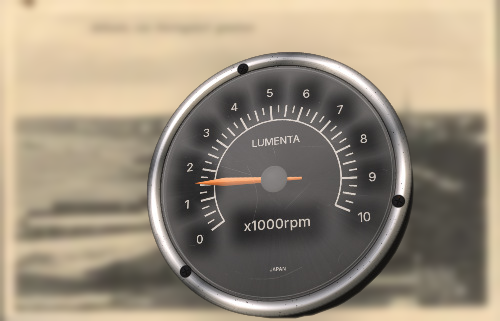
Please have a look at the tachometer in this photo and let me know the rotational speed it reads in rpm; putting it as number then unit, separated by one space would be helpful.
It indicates 1500 rpm
